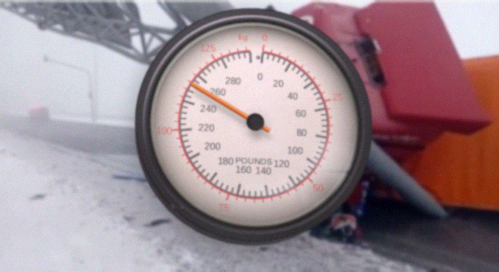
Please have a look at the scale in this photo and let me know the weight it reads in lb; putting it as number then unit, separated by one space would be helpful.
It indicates 252 lb
